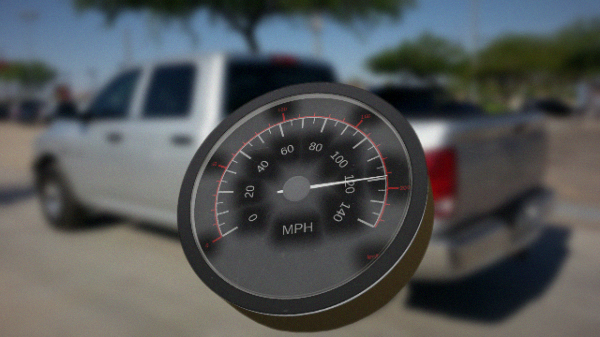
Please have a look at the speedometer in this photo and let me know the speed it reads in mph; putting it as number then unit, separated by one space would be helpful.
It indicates 120 mph
